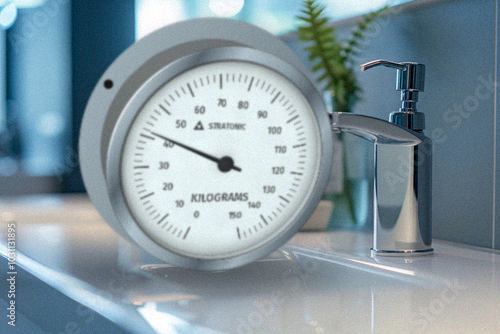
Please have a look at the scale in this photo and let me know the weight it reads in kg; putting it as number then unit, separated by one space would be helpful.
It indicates 42 kg
